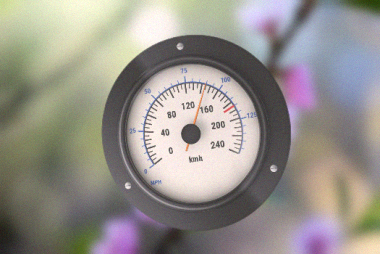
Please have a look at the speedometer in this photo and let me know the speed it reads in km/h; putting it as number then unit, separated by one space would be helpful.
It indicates 145 km/h
